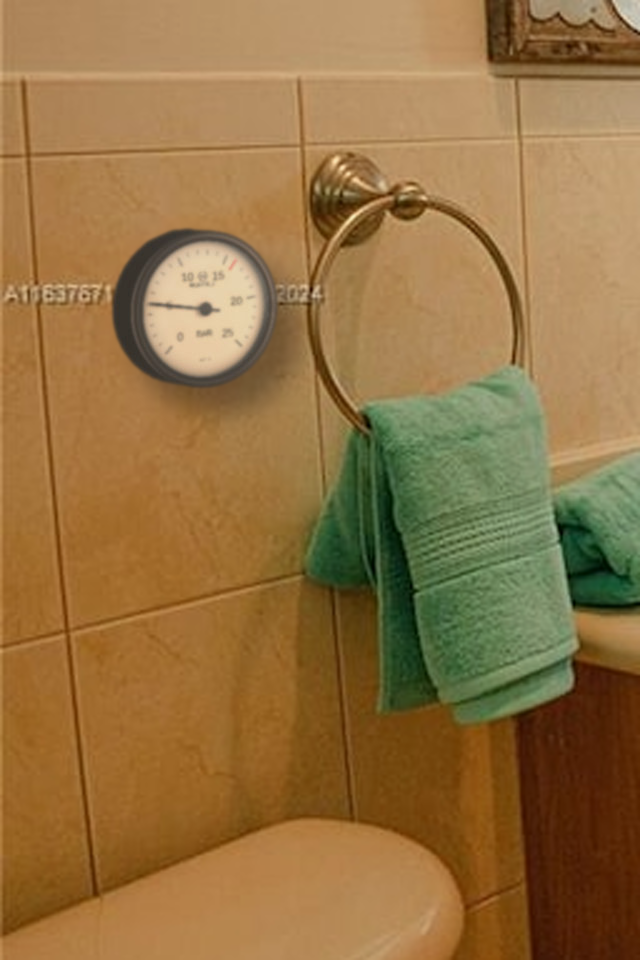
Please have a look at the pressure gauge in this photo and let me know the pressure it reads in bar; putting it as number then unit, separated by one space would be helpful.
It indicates 5 bar
